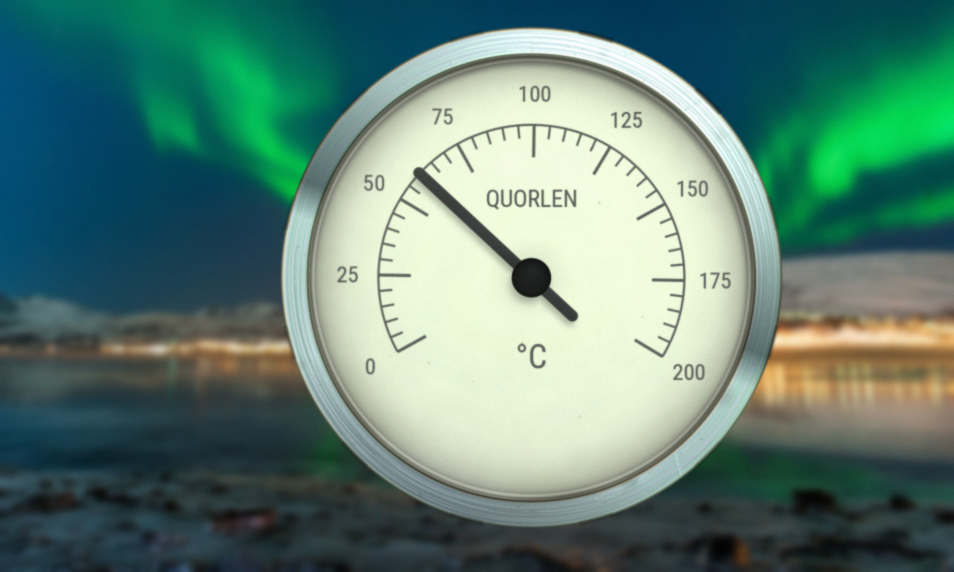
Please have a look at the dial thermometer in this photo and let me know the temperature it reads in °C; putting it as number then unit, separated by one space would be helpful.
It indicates 60 °C
